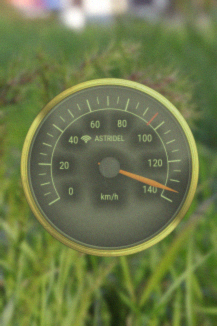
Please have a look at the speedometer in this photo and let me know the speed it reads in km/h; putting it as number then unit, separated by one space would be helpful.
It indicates 135 km/h
